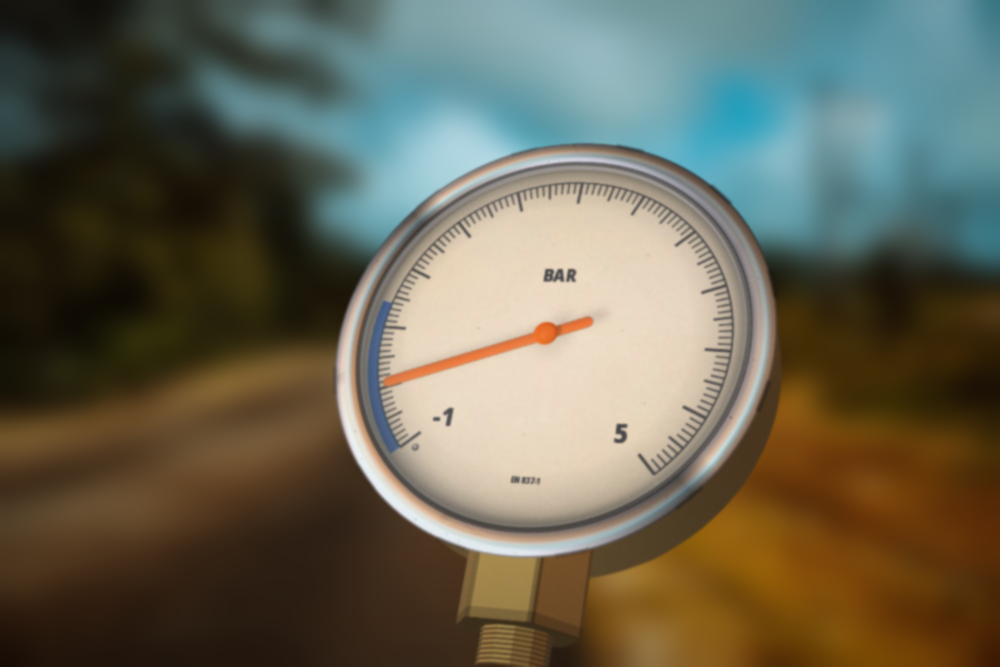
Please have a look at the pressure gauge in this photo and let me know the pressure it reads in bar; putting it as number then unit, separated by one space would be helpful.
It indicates -0.5 bar
